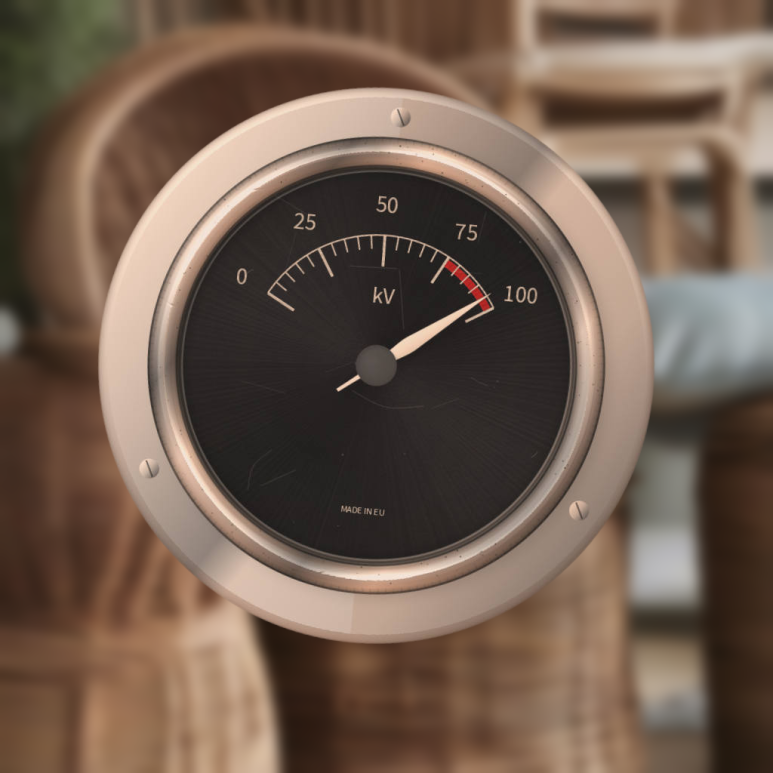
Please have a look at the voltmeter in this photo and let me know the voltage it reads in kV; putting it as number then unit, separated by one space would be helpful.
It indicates 95 kV
